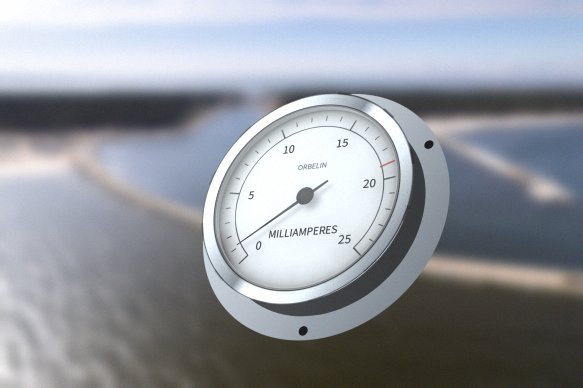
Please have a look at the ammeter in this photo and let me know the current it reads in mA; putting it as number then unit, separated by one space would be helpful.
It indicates 1 mA
